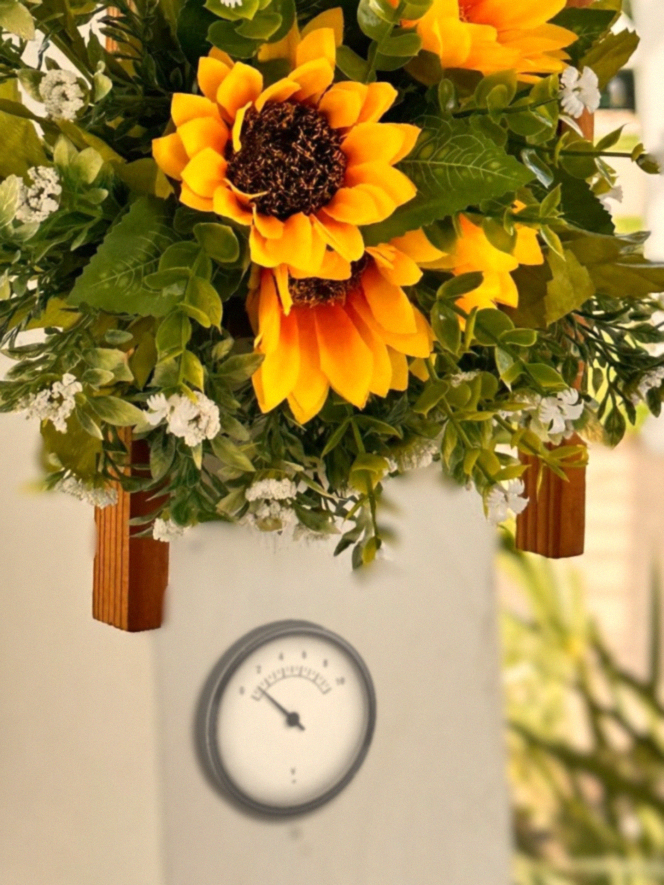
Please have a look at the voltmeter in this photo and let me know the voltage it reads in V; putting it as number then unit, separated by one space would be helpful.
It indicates 1 V
